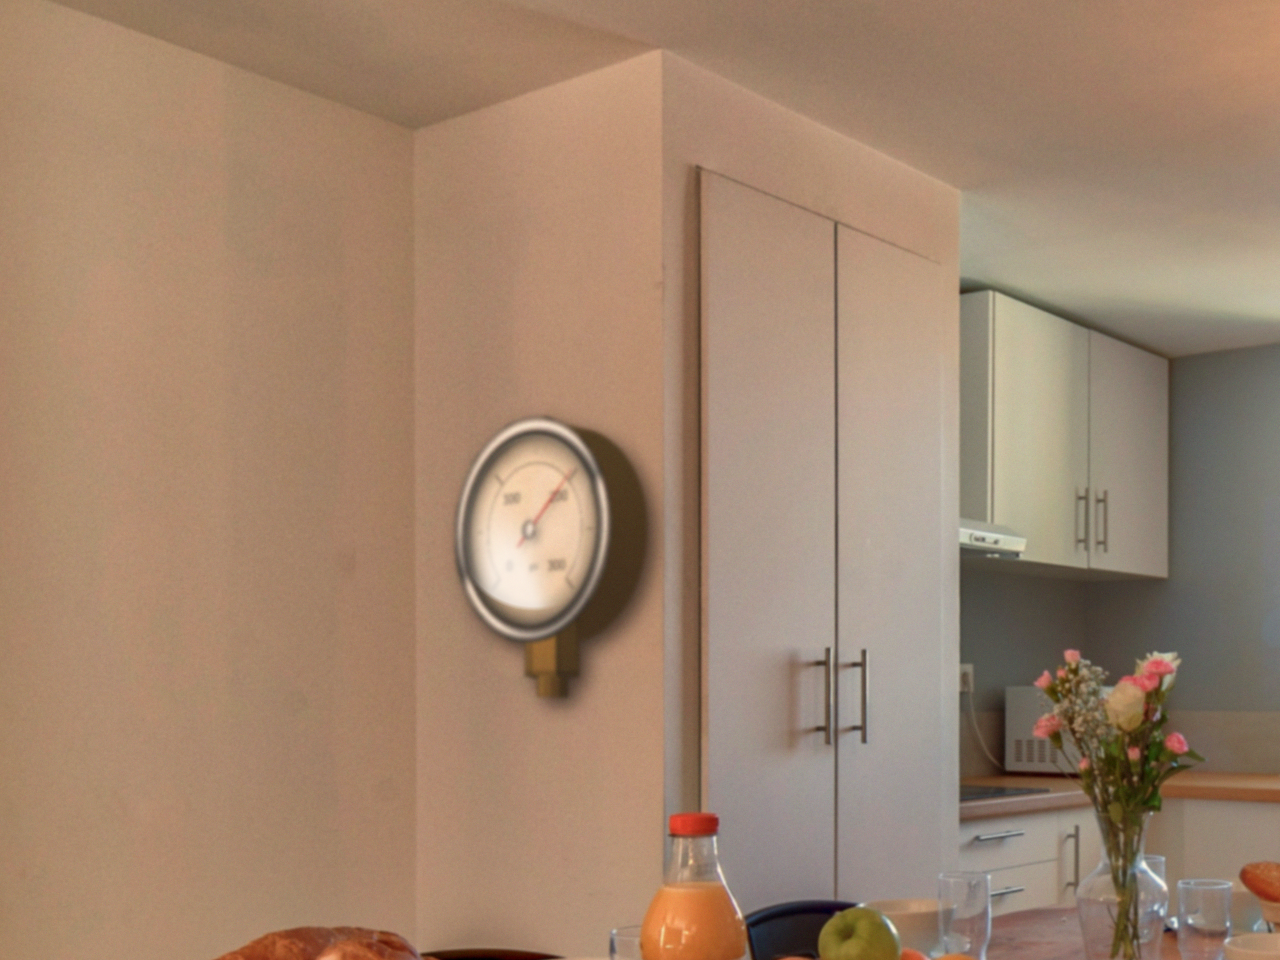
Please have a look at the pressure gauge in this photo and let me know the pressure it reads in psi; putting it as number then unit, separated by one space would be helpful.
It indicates 200 psi
